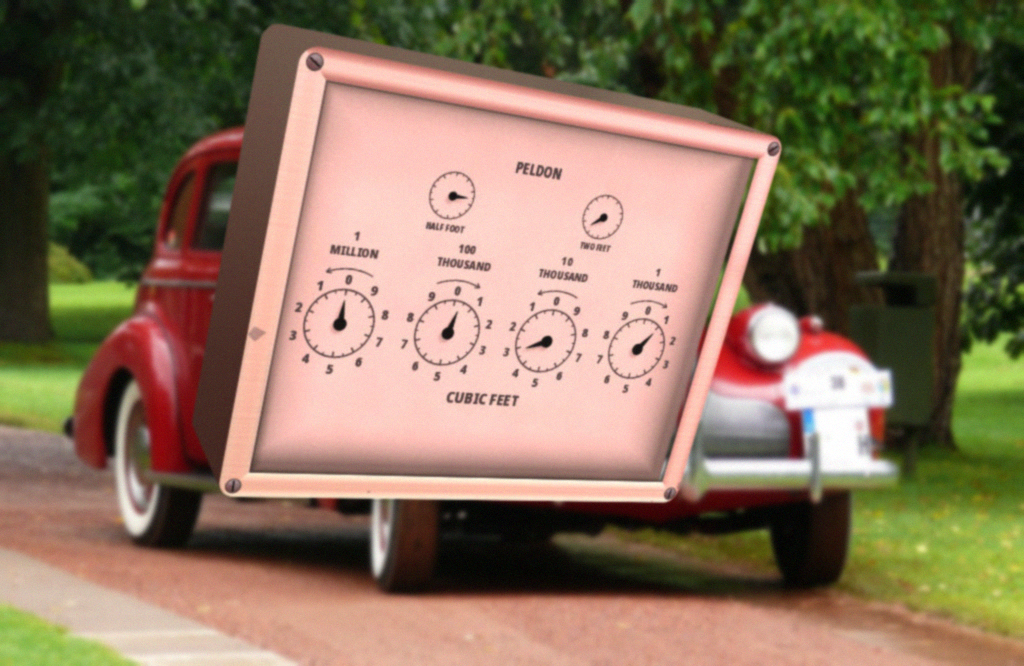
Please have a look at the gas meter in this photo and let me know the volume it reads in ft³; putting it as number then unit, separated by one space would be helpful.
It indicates 3100 ft³
